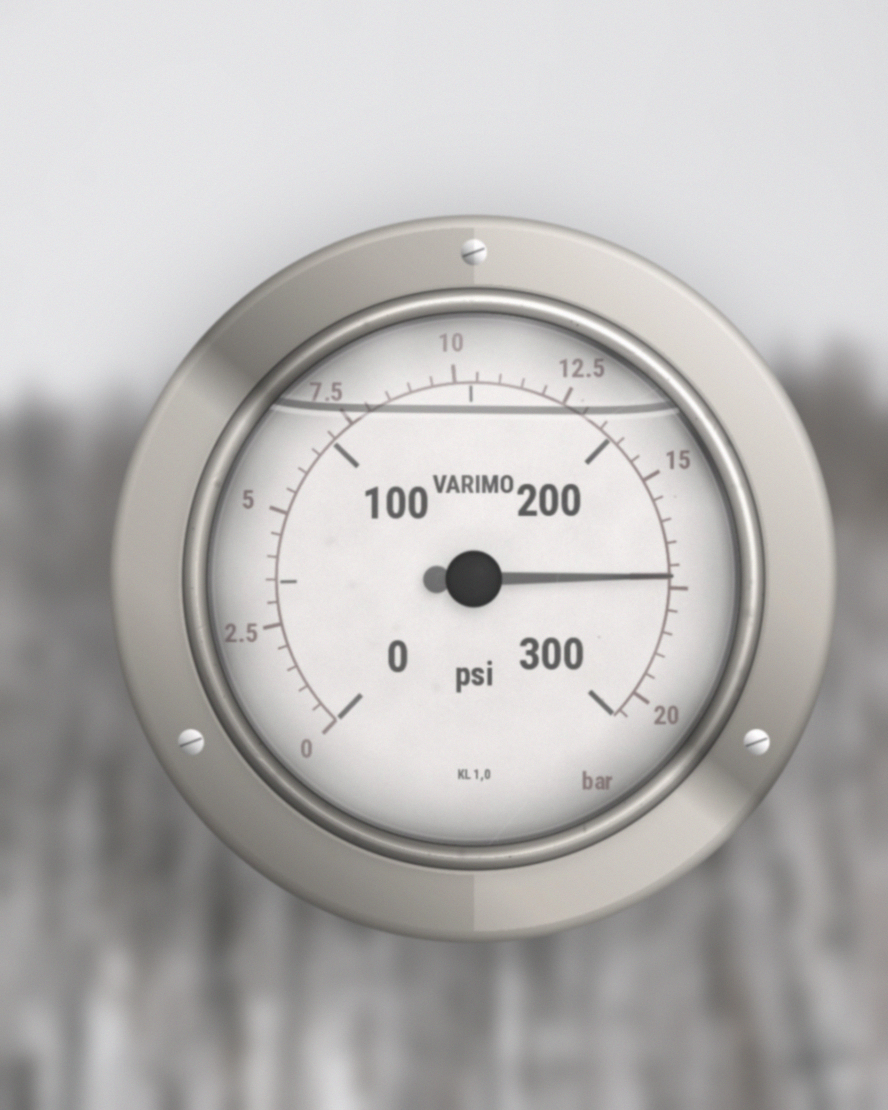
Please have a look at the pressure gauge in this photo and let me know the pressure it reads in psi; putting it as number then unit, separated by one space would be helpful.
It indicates 250 psi
